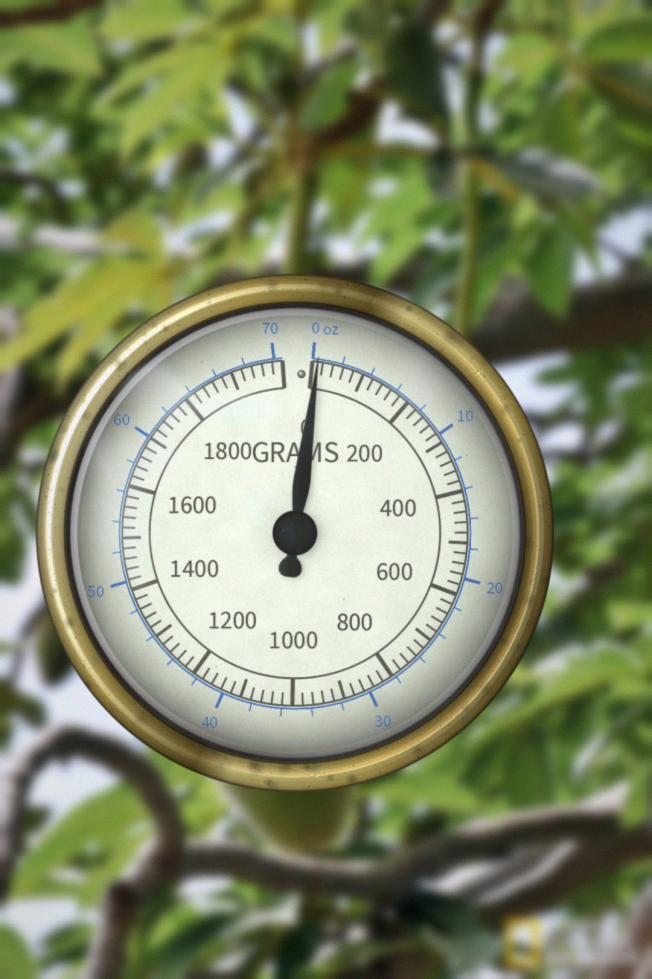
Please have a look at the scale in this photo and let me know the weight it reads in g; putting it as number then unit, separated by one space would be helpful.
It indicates 10 g
